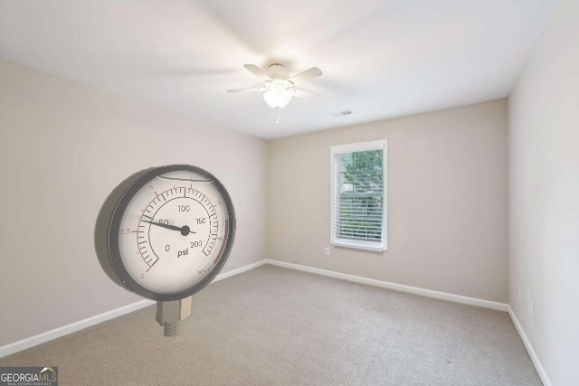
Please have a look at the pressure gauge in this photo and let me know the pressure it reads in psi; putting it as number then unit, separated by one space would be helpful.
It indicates 45 psi
